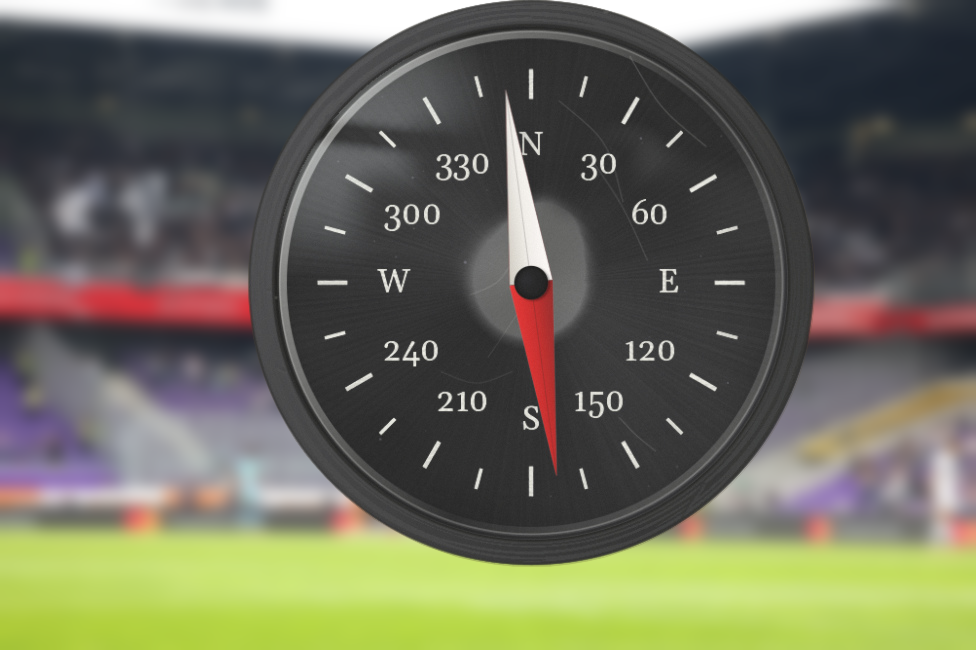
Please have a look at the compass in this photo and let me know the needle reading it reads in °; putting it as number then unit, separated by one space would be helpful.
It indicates 172.5 °
